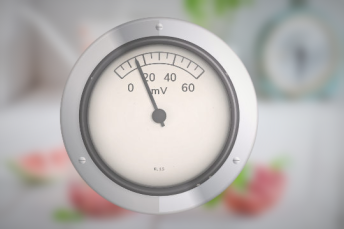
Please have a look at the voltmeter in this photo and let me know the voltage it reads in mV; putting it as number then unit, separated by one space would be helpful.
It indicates 15 mV
